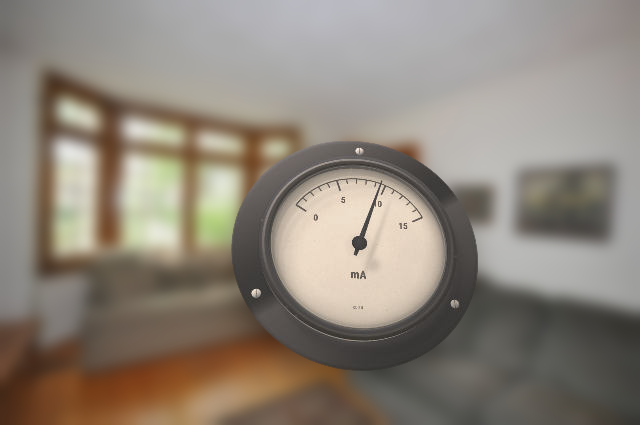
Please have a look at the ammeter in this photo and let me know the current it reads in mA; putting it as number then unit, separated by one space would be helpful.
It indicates 9.5 mA
